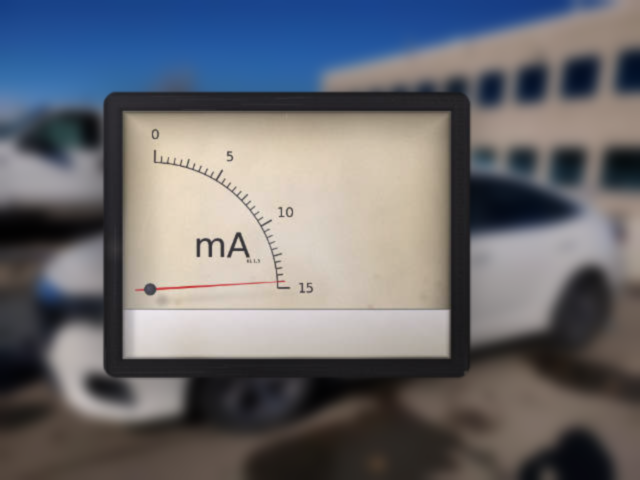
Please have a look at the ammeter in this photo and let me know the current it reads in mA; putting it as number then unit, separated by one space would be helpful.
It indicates 14.5 mA
